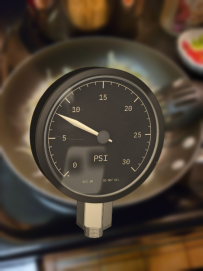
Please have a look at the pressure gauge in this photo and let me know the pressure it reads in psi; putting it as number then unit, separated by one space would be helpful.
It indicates 8 psi
